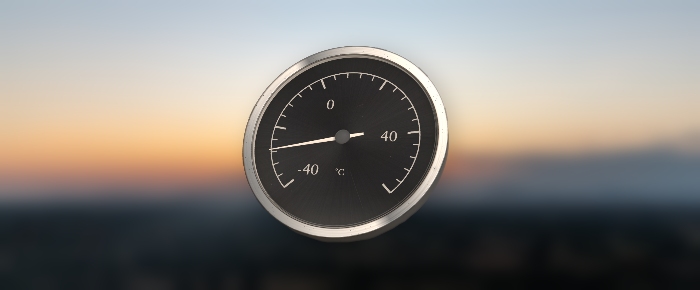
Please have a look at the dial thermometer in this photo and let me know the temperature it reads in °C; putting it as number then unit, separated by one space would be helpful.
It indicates -28 °C
